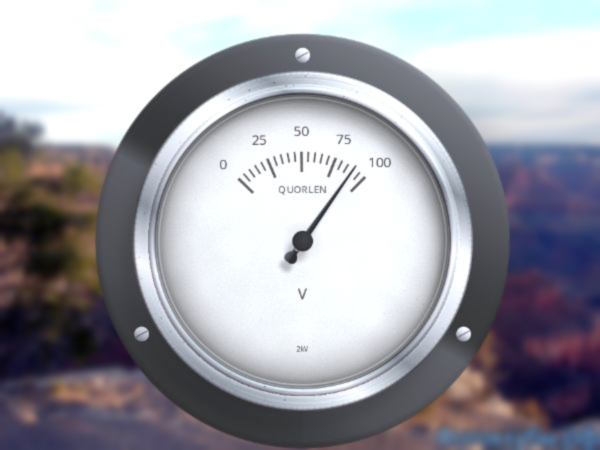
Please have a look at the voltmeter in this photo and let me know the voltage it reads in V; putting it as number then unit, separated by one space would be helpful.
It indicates 90 V
